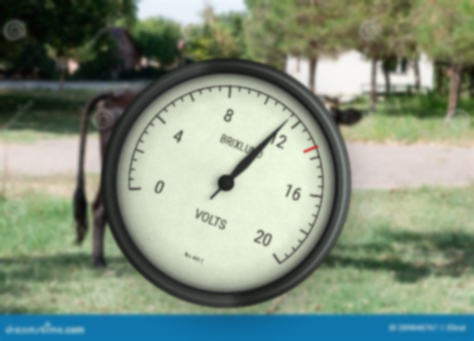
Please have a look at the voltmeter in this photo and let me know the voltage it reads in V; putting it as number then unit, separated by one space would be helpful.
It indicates 11.5 V
